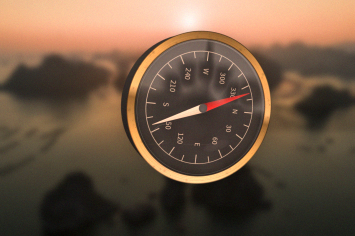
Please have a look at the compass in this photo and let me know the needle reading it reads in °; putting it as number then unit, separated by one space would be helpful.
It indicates 337.5 °
